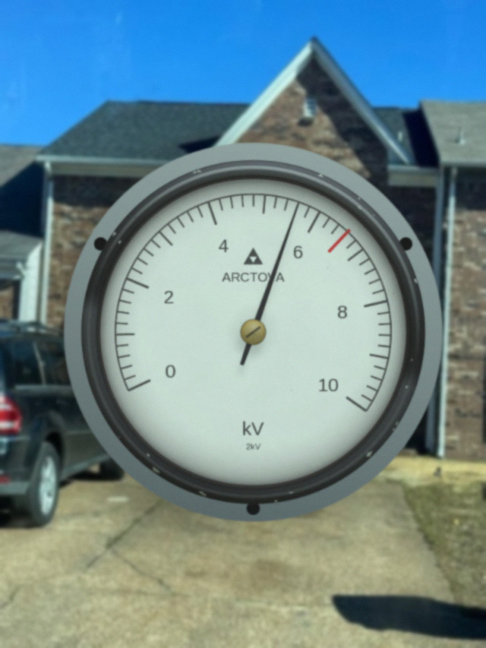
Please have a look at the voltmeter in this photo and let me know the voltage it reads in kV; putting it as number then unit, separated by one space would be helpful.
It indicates 5.6 kV
